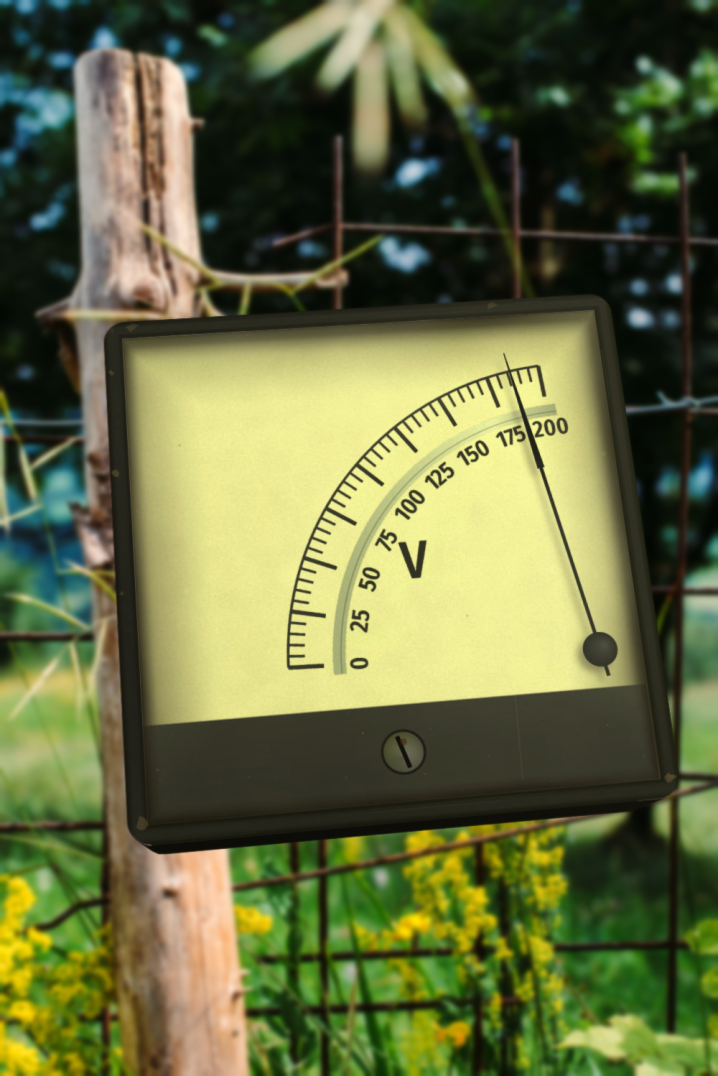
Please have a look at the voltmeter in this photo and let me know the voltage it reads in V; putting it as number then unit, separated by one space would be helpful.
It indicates 185 V
